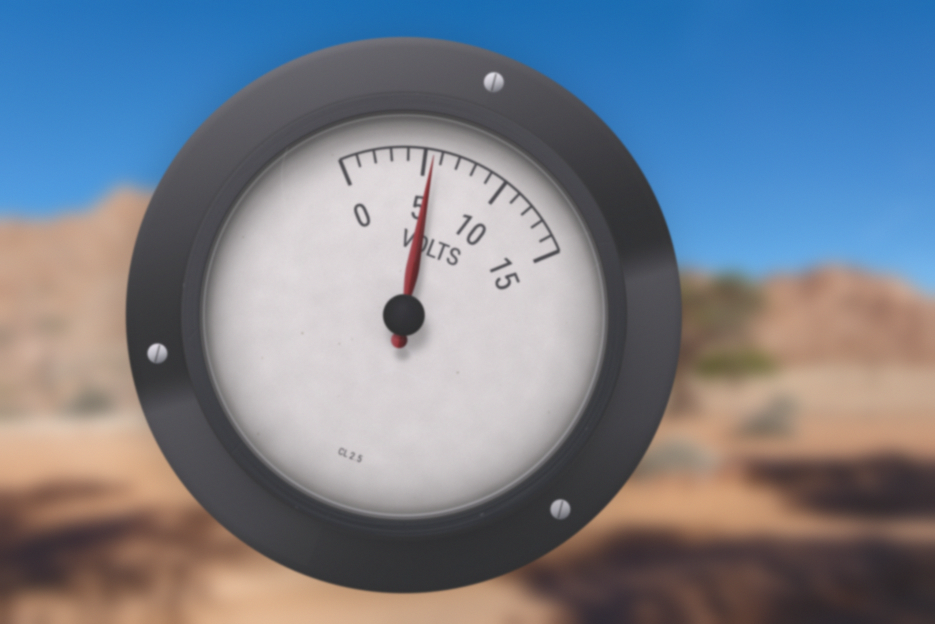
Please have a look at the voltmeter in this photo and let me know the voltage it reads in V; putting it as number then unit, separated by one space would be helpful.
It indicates 5.5 V
